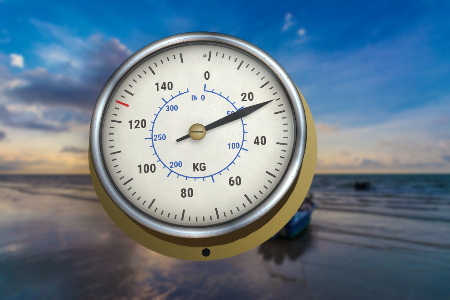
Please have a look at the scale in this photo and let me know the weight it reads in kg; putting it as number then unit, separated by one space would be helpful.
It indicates 26 kg
